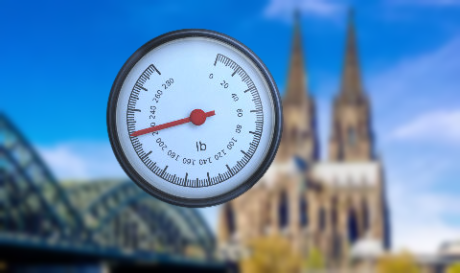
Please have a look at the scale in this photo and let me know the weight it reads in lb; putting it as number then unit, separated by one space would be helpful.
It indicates 220 lb
